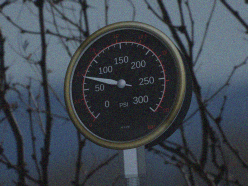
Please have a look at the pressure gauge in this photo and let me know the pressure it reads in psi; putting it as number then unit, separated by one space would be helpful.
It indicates 70 psi
